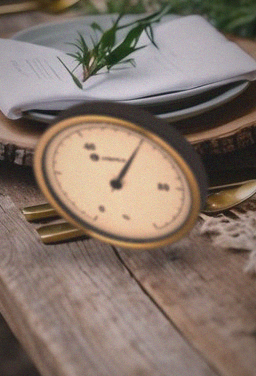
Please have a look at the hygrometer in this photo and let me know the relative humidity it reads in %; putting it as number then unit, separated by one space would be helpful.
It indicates 60 %
